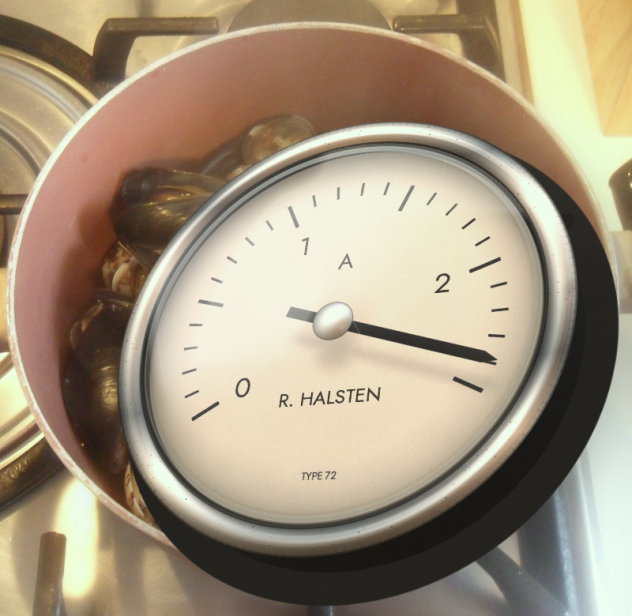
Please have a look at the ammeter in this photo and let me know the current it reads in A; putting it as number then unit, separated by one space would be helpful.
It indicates 2.4 A
